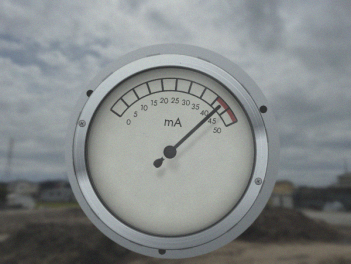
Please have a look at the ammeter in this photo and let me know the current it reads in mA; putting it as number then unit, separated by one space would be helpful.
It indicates 42.5 mA
